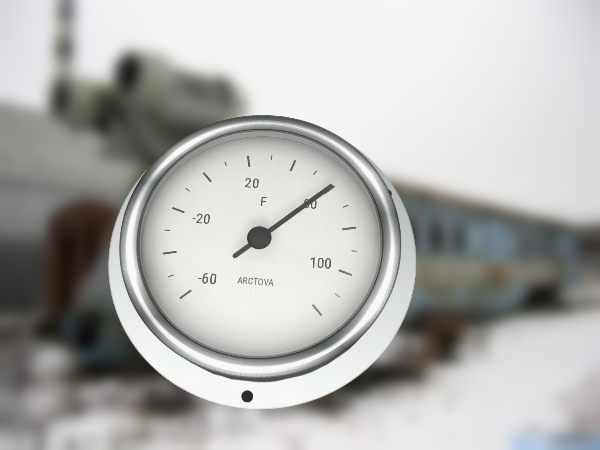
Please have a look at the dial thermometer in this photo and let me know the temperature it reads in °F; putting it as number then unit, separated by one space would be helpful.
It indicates 60 °F
